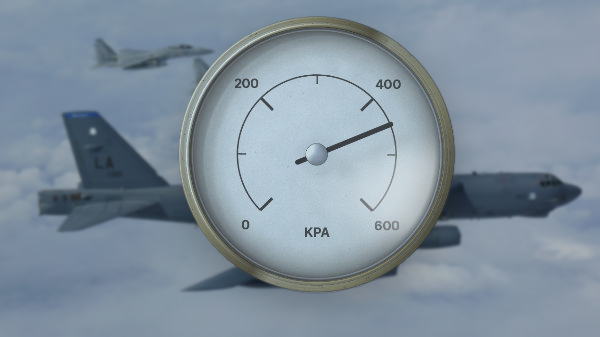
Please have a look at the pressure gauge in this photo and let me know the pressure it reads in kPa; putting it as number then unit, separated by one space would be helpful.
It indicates 450 kPa
